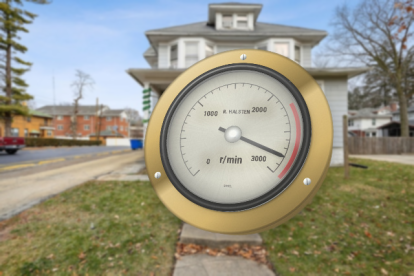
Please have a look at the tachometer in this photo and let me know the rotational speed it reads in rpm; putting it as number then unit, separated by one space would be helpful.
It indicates 2800 rpm
